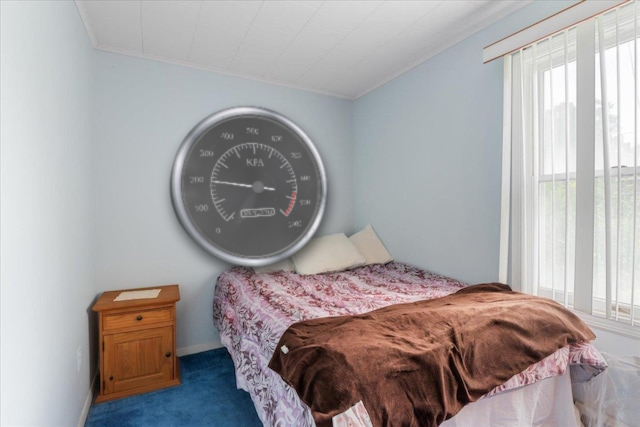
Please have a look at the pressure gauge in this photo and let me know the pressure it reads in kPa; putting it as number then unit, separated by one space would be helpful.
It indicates 200 kPa
